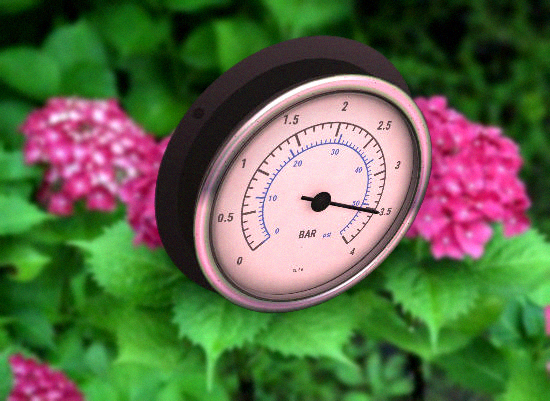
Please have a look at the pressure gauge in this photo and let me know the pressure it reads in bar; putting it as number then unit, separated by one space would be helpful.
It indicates 3.5 bar
